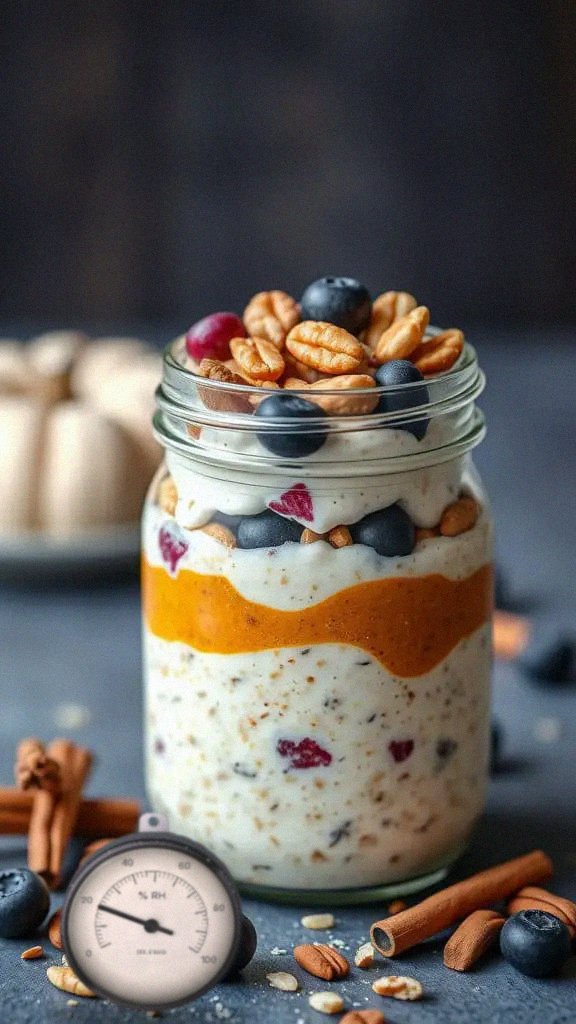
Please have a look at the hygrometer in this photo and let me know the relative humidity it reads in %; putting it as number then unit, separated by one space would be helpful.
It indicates 20 %
